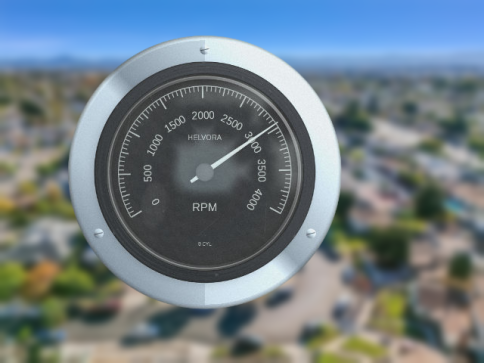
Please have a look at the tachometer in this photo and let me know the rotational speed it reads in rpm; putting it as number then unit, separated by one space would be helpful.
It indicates 2950 rpm
